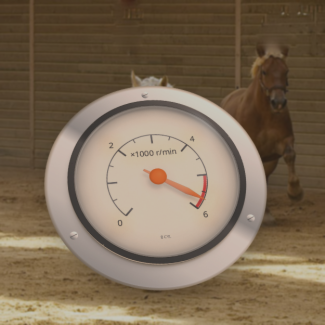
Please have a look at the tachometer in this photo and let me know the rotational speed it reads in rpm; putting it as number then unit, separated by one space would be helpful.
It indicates 5750 rpm
